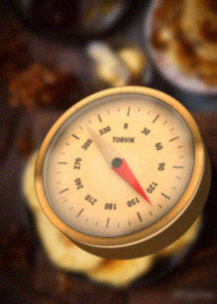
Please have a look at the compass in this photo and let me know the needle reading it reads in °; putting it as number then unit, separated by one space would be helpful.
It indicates 135 °
